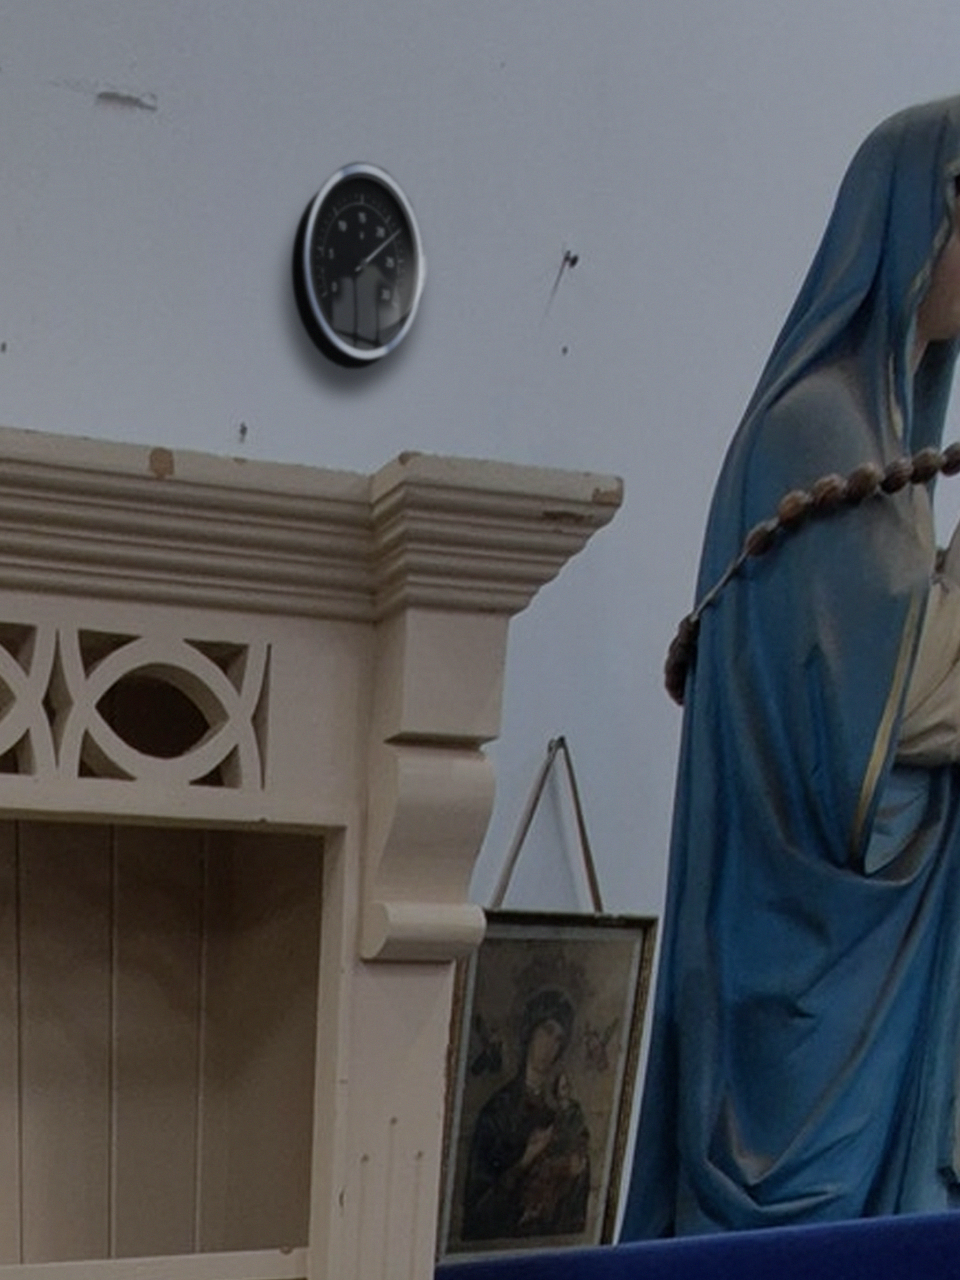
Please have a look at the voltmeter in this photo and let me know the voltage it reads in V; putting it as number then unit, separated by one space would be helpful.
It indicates 22 V
